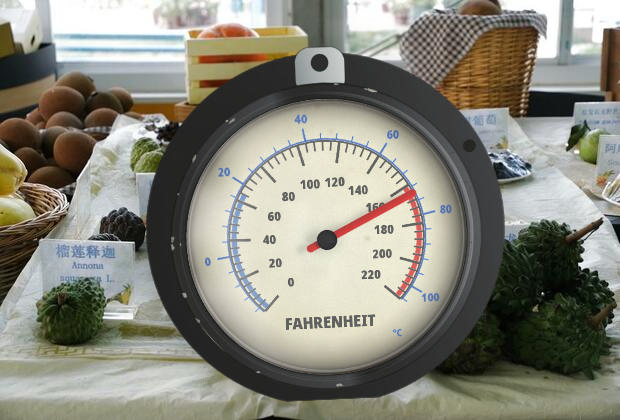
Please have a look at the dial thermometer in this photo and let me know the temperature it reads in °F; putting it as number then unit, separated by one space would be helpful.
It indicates 164 °F
